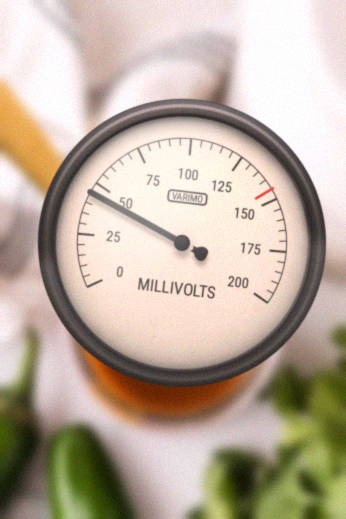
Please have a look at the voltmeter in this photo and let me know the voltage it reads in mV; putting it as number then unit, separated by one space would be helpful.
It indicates 45 mV
